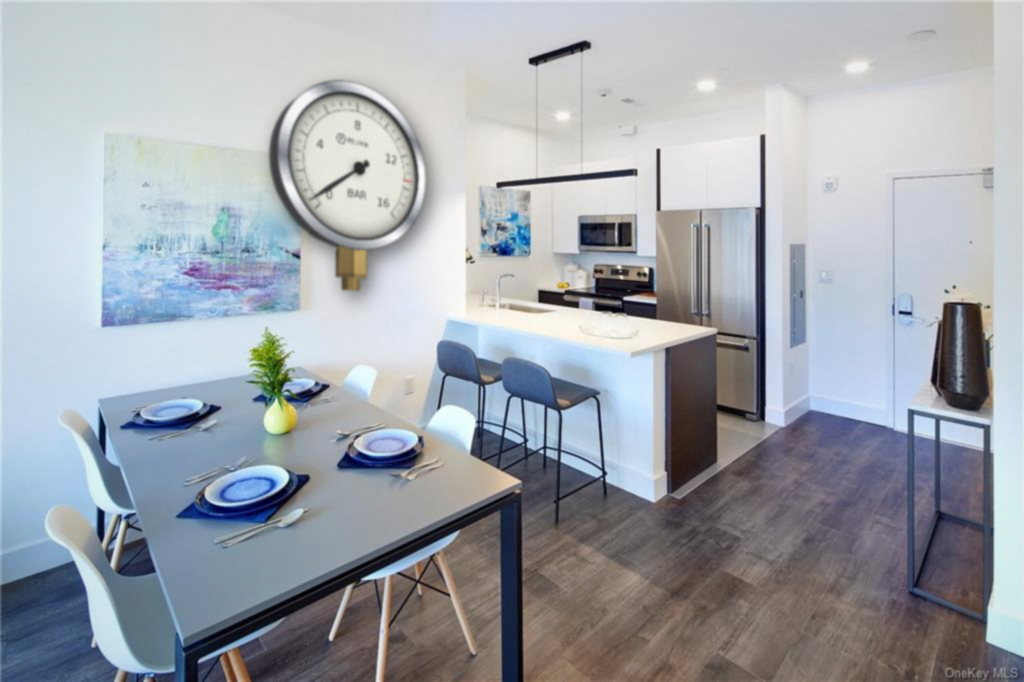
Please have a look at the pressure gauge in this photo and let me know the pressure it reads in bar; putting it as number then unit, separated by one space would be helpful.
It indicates 0.5 bar
